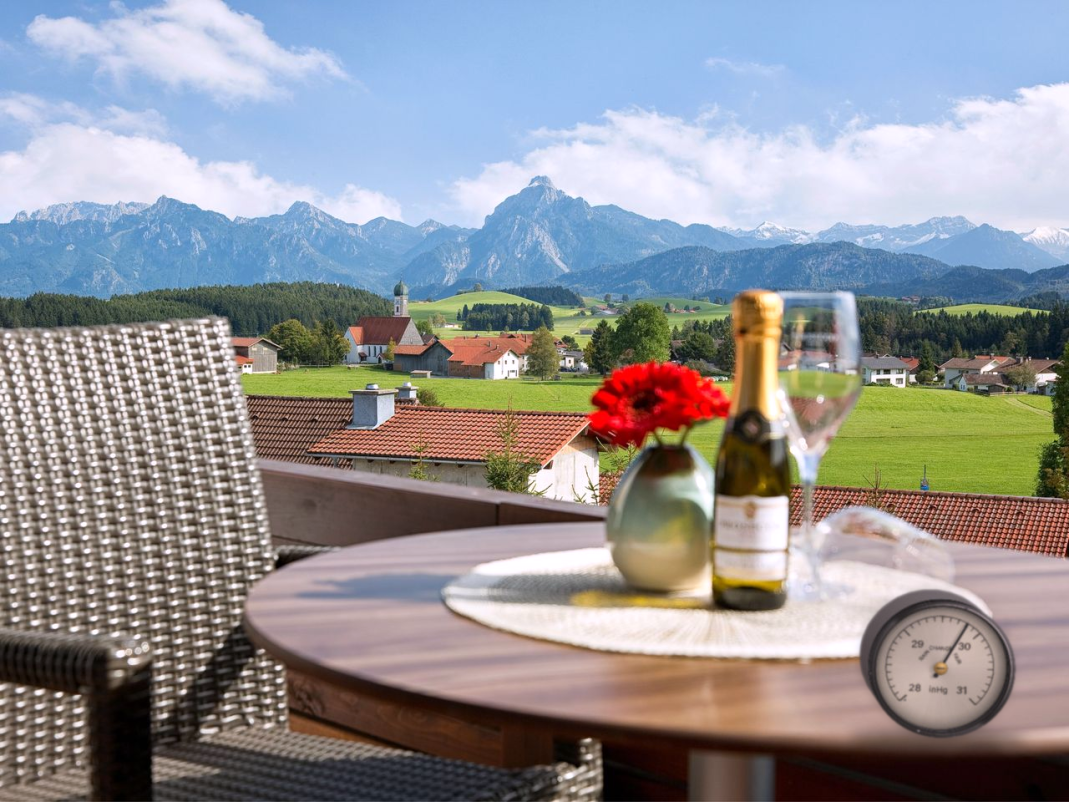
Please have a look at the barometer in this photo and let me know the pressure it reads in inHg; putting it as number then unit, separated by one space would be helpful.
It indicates 29.8 inHg
